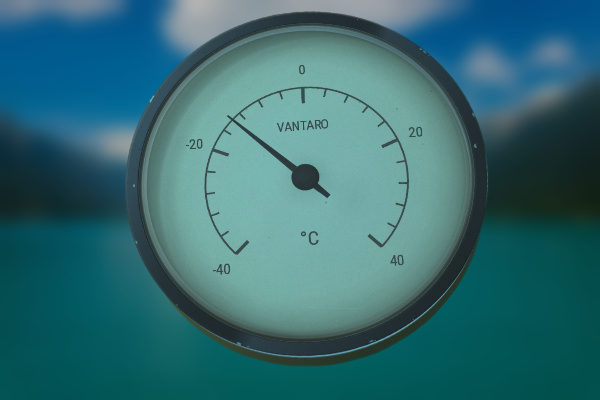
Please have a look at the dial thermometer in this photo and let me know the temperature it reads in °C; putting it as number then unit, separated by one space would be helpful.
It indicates -14 °C
